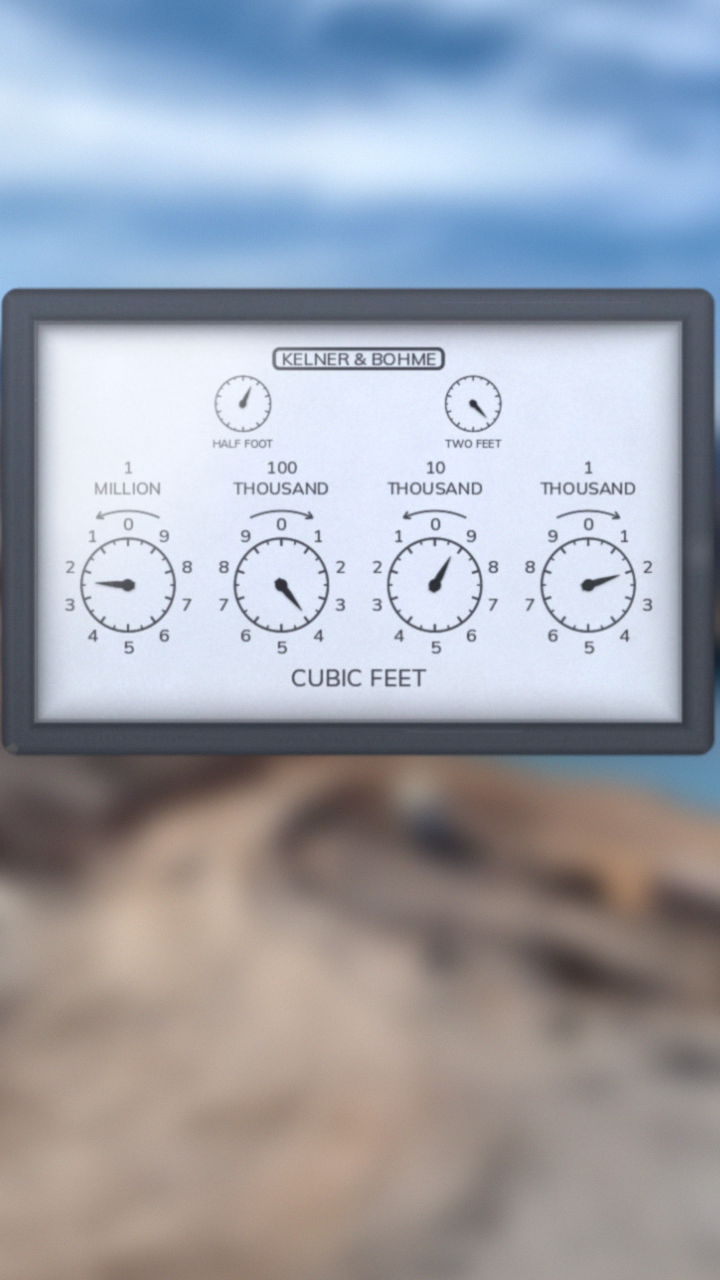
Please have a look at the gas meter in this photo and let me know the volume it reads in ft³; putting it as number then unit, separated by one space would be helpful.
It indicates 239200 ft³
